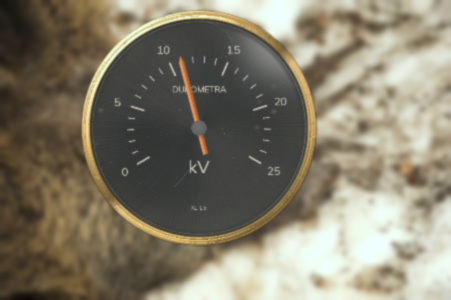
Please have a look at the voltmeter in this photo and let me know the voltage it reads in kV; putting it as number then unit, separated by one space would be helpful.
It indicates 11 kV
